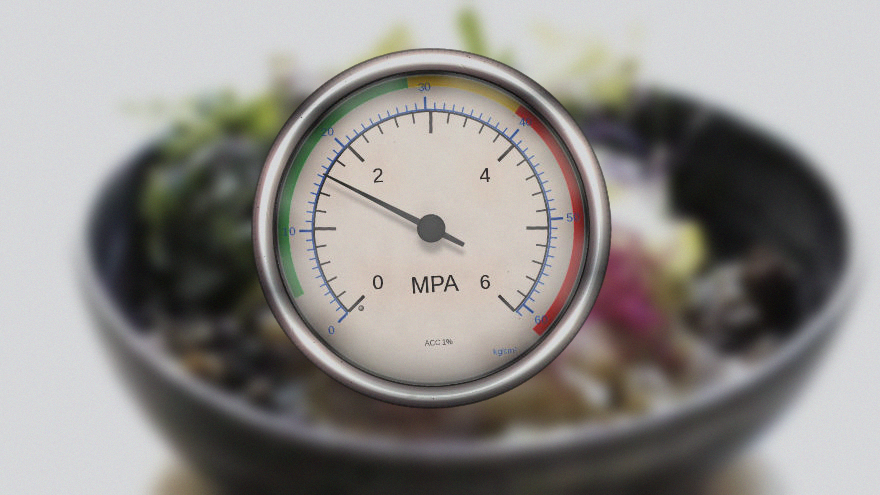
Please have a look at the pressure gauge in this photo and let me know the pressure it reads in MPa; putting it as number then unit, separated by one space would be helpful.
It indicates 1.6 MPa
